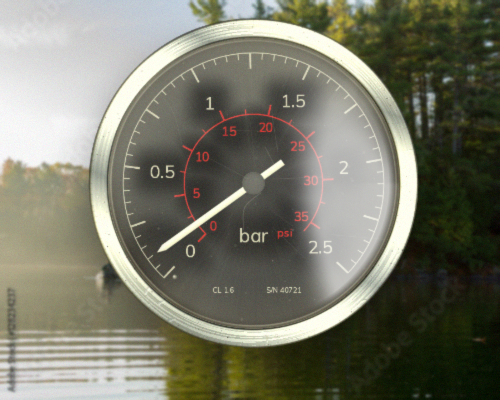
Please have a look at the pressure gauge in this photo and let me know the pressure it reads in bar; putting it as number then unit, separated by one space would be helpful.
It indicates 0.1 bar
